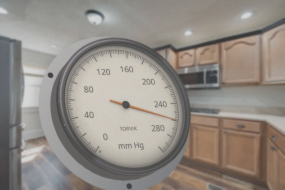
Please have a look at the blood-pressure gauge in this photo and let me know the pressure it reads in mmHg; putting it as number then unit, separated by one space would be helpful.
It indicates 260 mmHg
